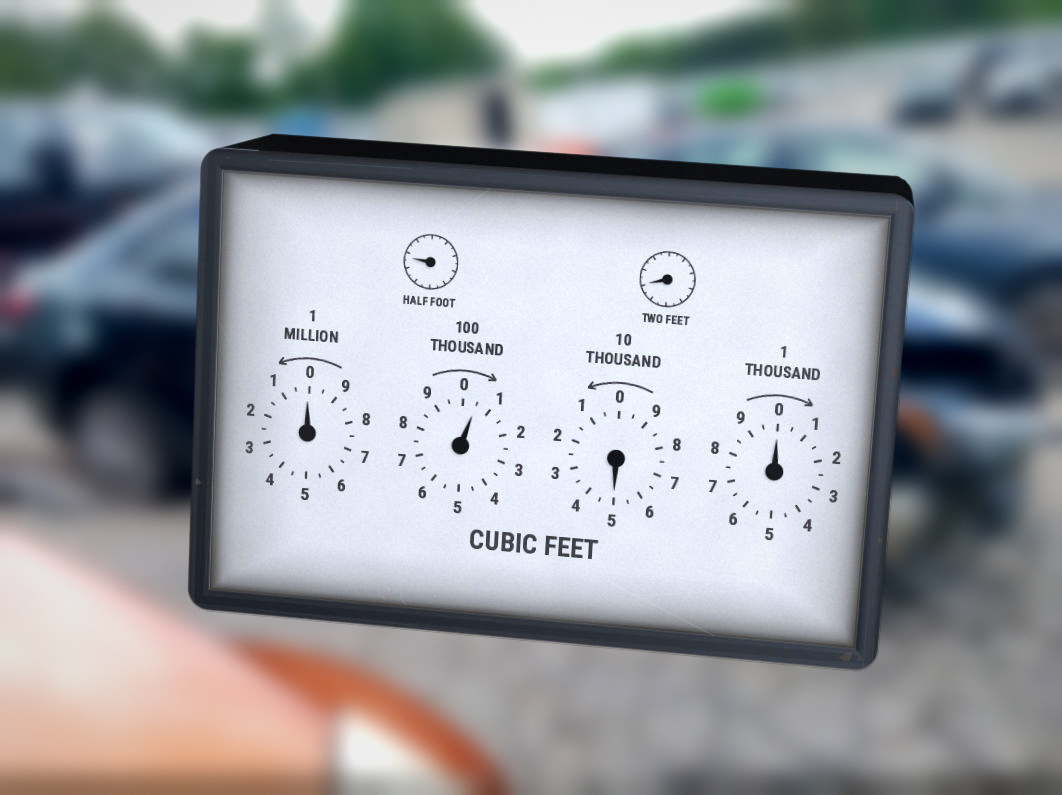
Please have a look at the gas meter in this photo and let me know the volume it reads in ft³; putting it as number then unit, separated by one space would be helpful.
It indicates 5000 ft³
